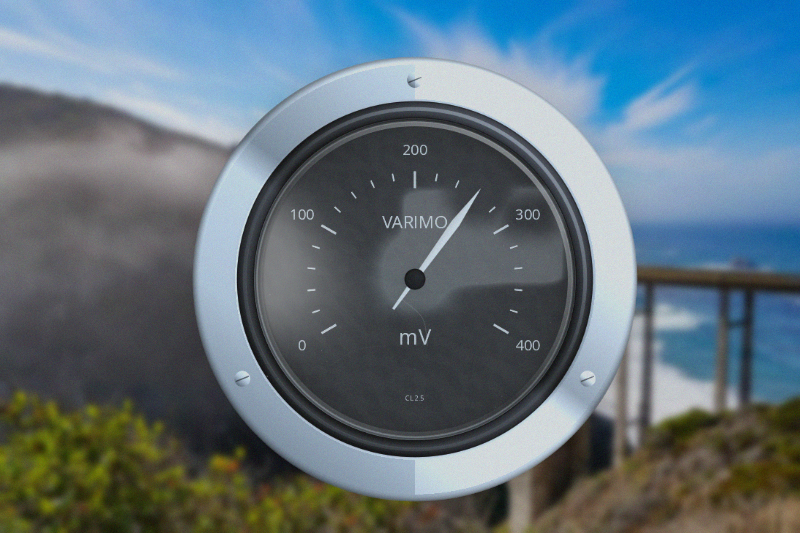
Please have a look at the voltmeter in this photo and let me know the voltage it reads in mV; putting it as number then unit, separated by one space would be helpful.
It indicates 260 mV
